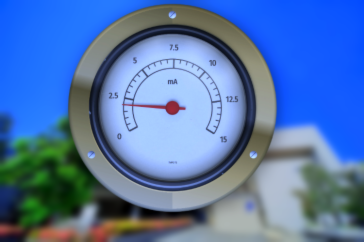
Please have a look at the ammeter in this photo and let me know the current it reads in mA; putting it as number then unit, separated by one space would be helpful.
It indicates 2 mA
